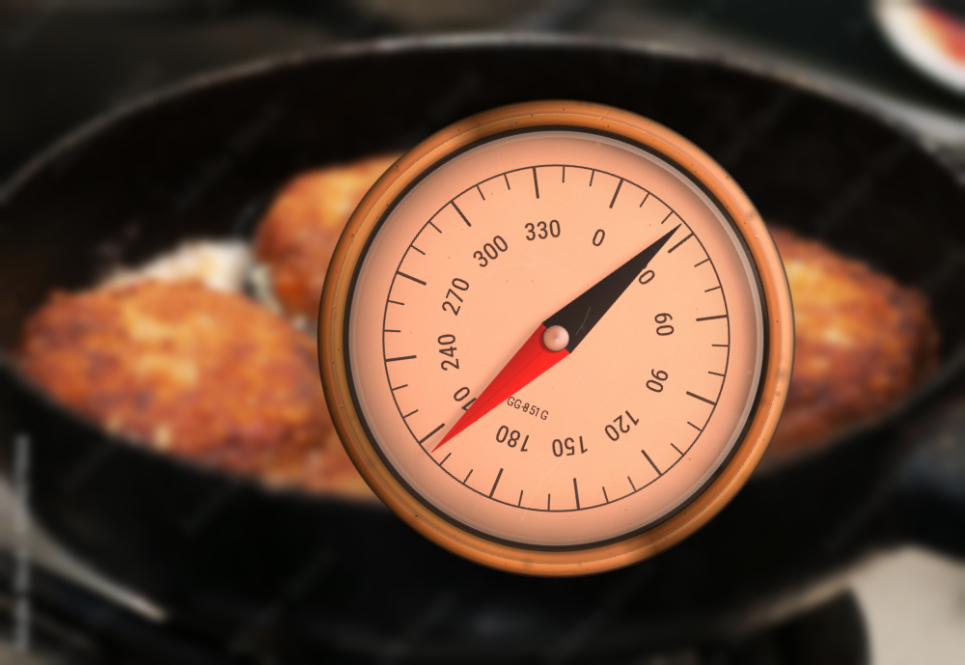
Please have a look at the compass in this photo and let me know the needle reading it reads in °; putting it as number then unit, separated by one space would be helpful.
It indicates 205 °
